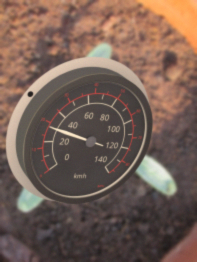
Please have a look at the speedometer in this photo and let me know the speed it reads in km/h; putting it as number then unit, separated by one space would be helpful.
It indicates 30 km/h
